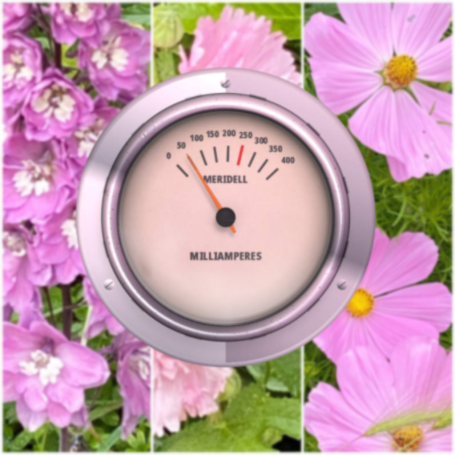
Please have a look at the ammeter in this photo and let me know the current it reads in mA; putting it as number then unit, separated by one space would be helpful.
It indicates 50 mA
